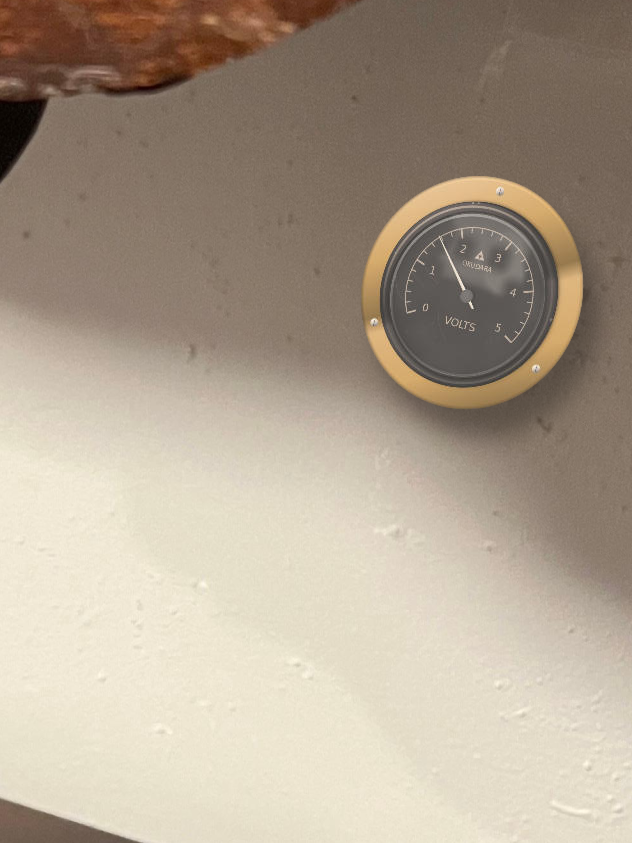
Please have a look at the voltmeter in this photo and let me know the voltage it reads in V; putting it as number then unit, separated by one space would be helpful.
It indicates 1.6 V
